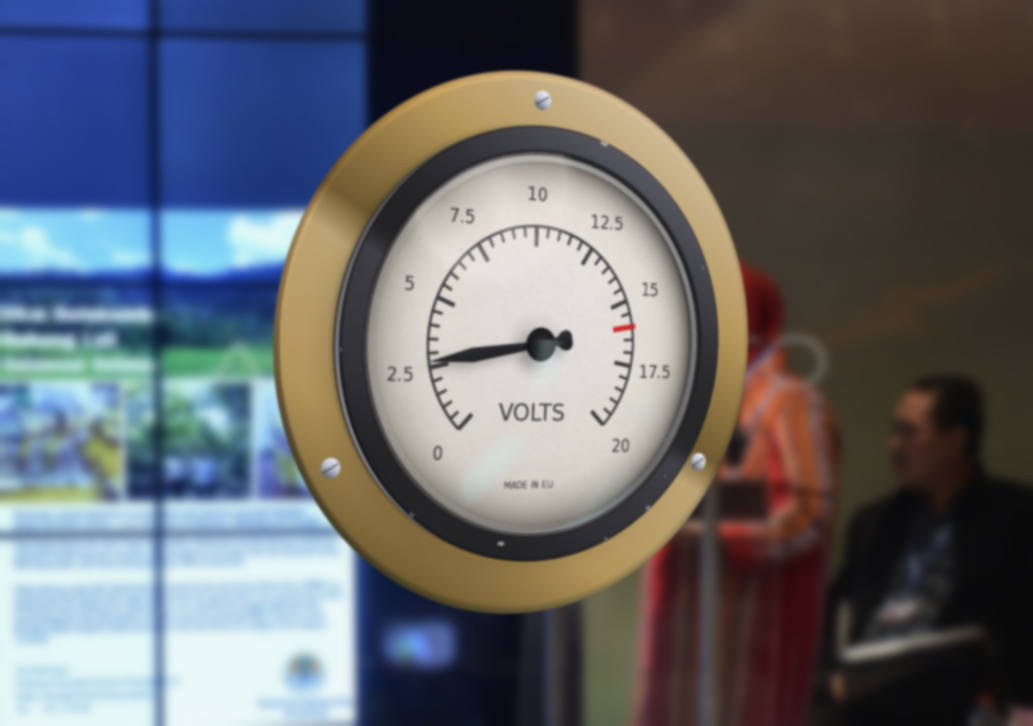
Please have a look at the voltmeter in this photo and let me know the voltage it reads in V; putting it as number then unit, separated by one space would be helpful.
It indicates 2.75 V
